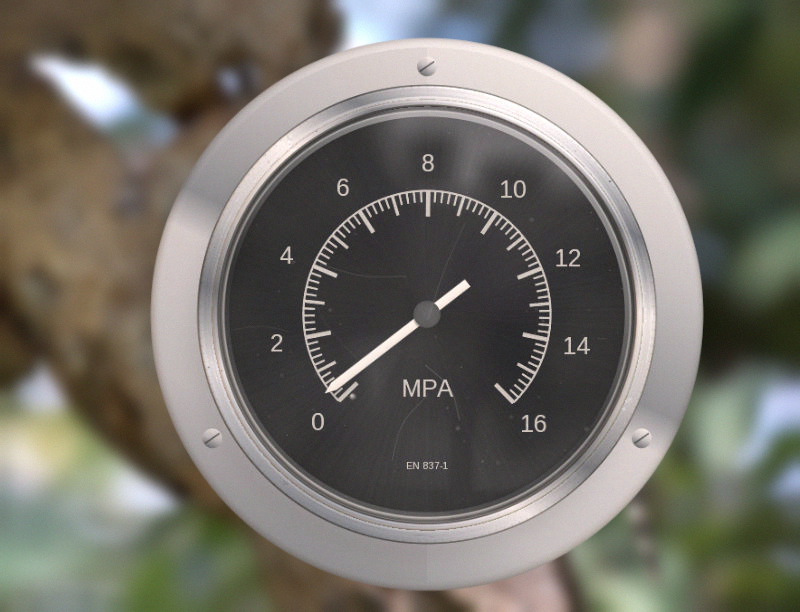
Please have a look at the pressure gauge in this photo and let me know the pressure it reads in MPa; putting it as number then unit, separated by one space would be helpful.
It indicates 0.4 MPa
